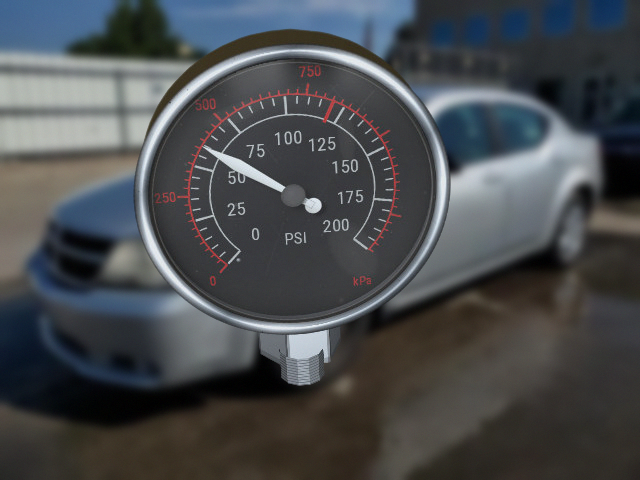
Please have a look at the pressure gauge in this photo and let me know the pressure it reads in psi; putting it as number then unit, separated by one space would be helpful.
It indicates 60 psi
